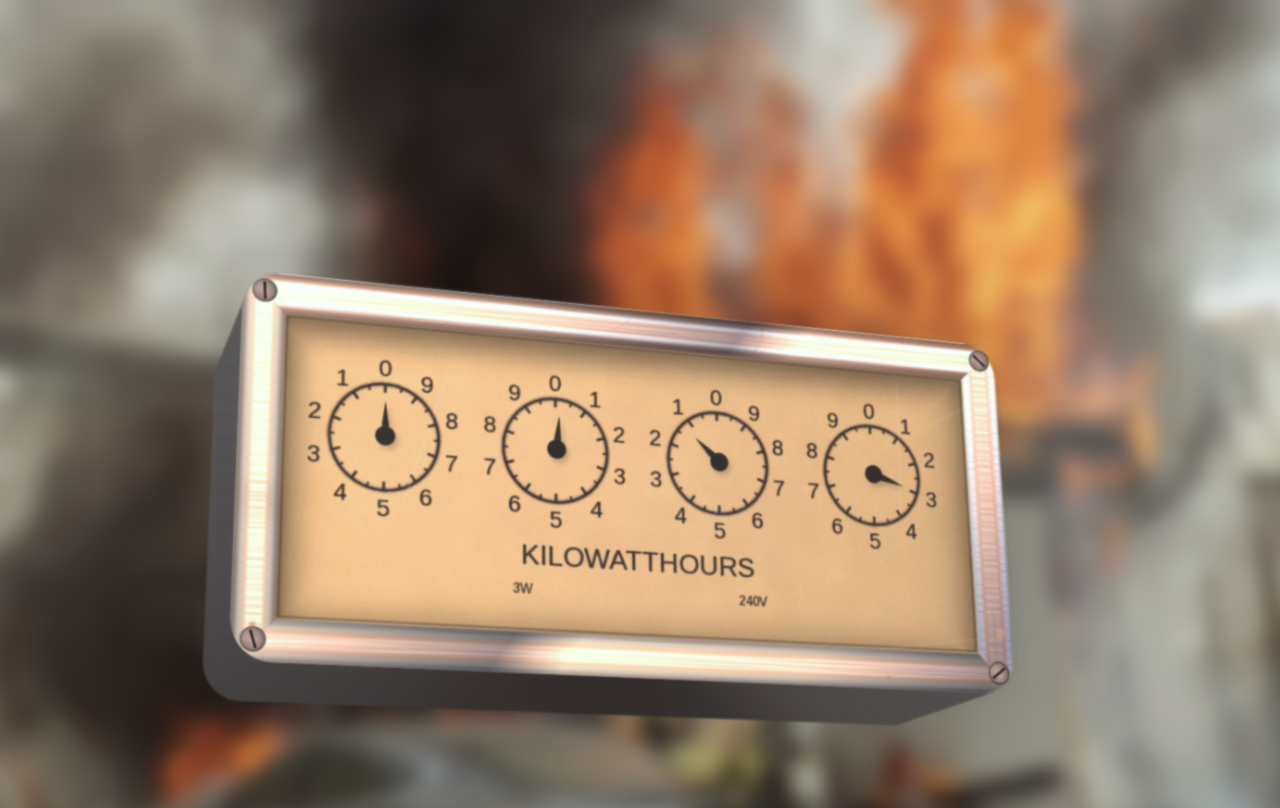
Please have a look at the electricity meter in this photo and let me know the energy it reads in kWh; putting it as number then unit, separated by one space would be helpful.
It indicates 13 kWh
